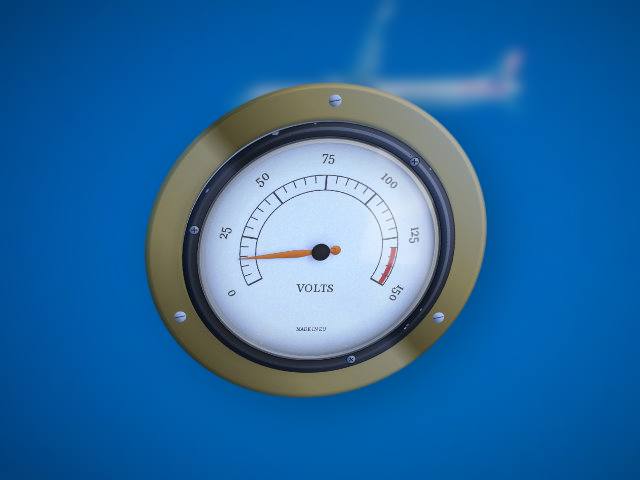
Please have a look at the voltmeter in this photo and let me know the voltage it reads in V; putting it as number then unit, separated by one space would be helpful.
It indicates 15 V
